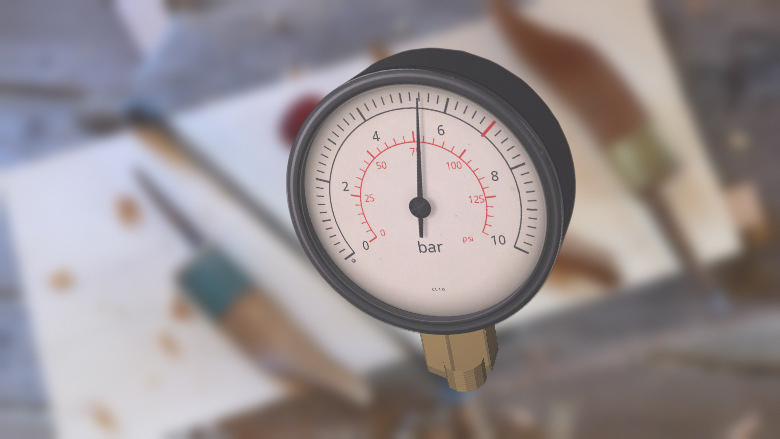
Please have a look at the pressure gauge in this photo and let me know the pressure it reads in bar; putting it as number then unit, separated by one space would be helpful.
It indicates 5.4 bar
